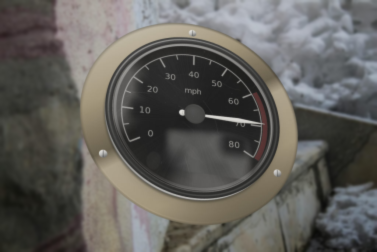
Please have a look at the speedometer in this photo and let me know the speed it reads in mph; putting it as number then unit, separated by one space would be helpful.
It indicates 70 mph
